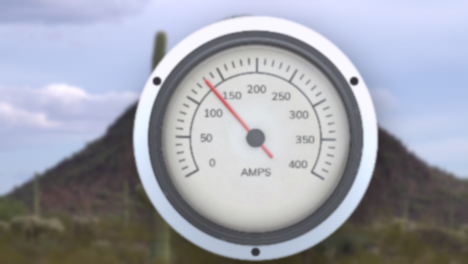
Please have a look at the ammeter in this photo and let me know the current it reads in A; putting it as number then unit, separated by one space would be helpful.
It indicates 130 A
